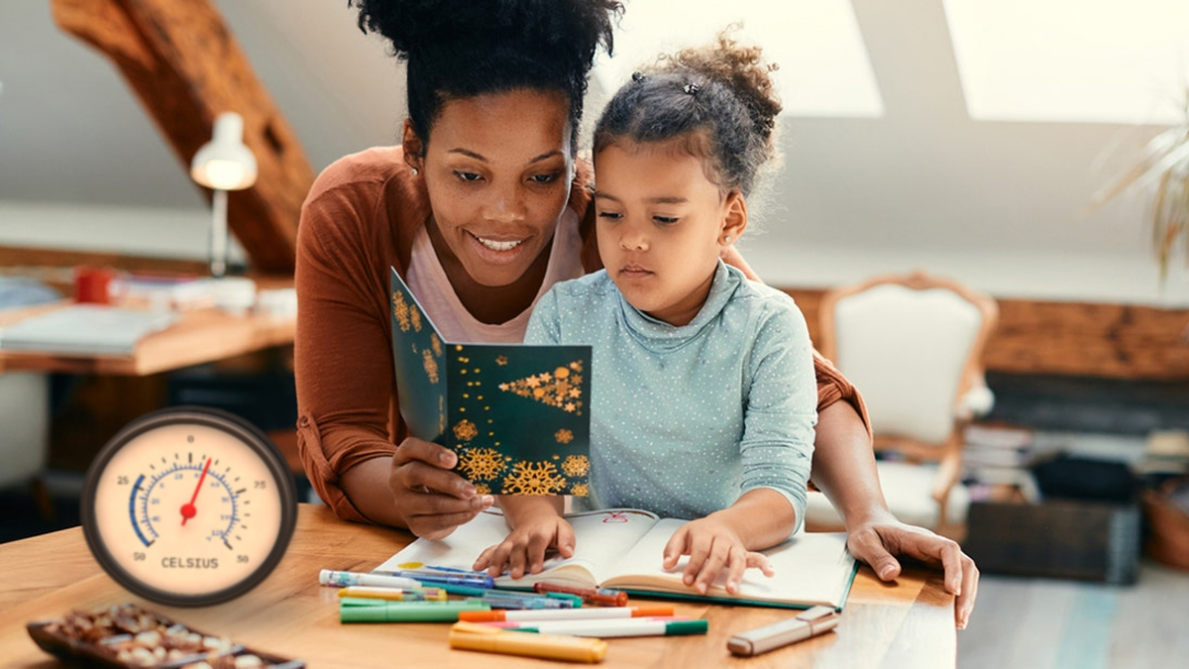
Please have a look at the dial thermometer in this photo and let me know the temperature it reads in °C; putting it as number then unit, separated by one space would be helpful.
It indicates 7.5 °C
